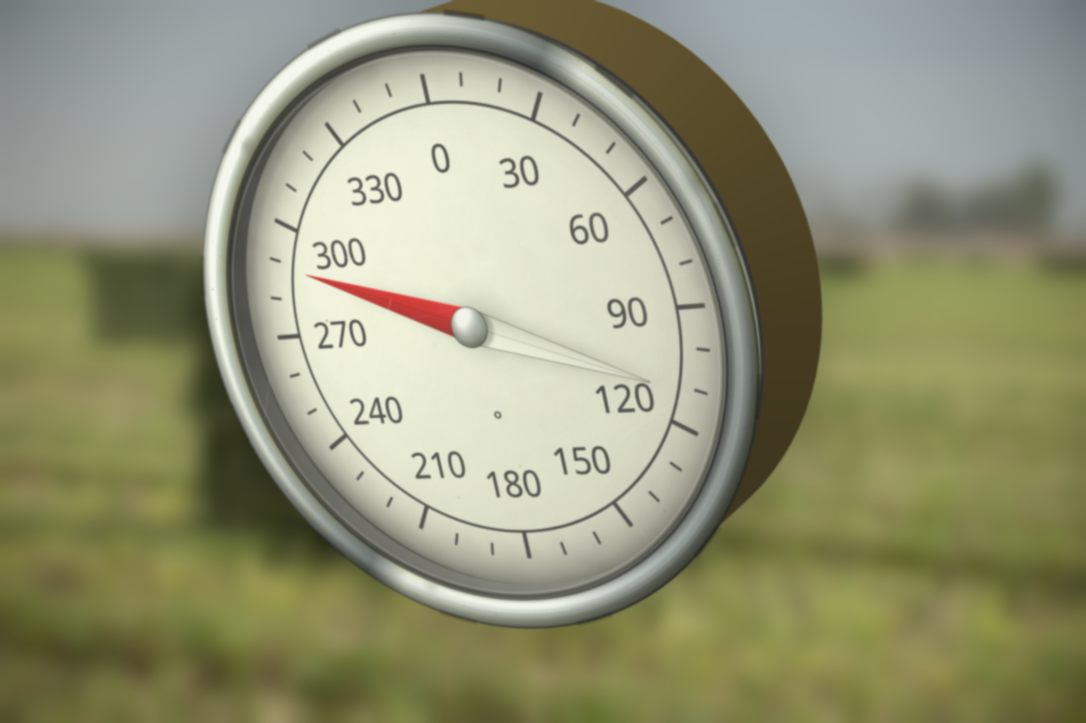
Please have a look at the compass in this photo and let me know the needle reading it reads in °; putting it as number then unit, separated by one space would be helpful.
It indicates 290 °
